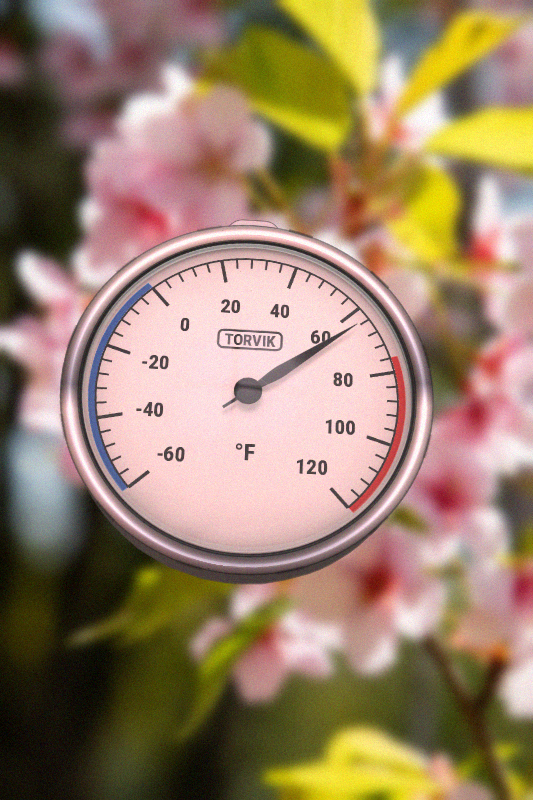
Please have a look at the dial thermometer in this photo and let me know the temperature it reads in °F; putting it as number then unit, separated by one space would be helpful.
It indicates 64 °F
